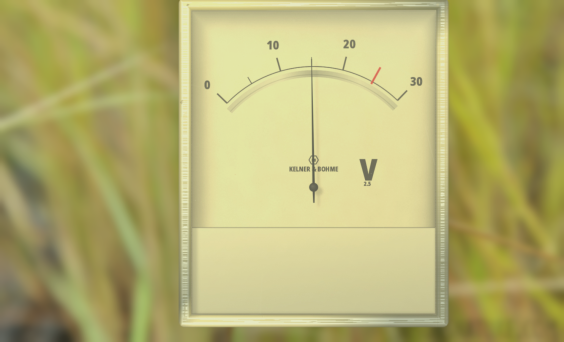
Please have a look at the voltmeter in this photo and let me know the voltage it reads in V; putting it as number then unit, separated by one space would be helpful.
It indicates 15 V
